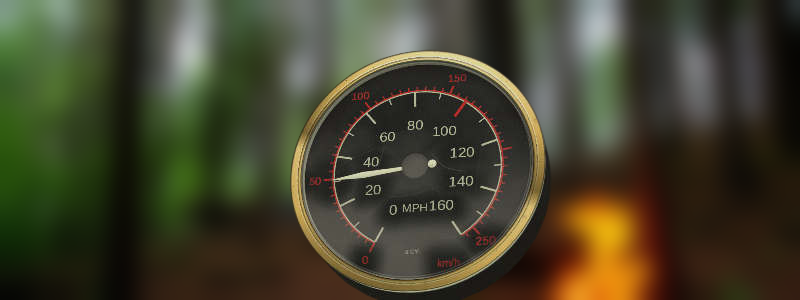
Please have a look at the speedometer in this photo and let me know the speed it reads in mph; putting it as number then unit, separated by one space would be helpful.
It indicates 30 mph
